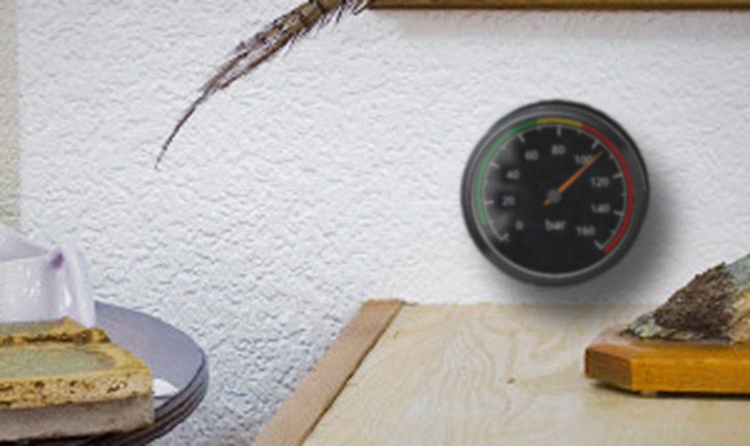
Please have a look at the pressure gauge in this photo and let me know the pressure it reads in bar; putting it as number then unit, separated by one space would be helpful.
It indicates 105 bar
